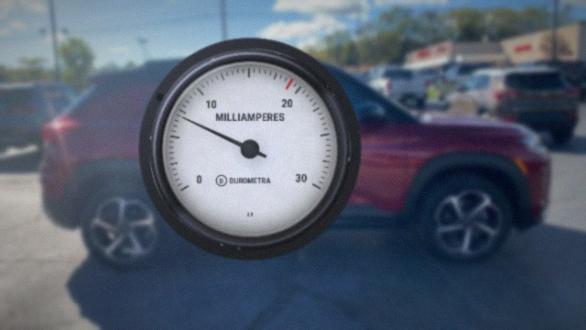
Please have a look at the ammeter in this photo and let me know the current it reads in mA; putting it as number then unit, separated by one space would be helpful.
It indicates 7 mA
